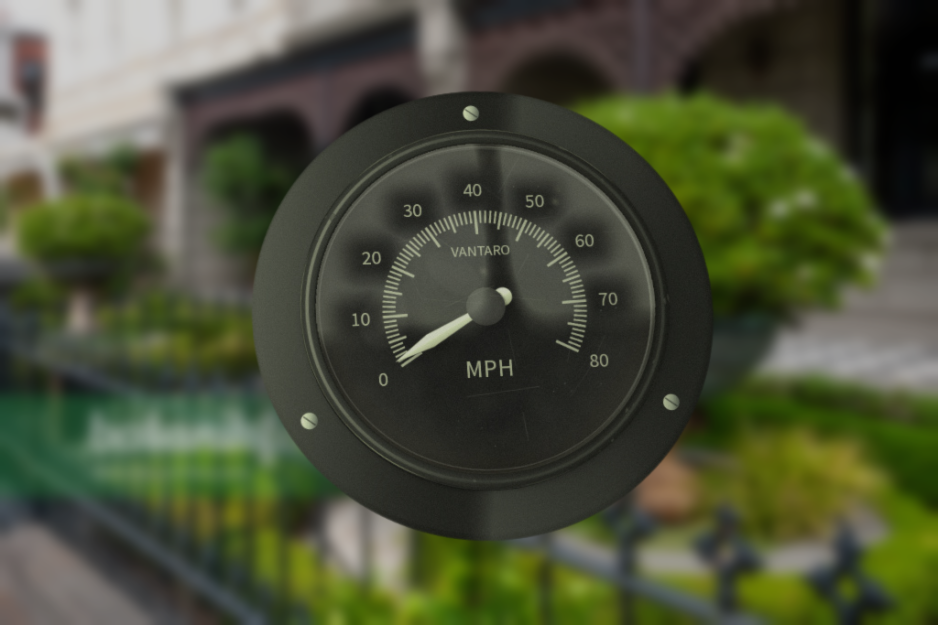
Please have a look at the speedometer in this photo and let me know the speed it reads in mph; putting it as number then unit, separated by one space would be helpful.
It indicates 1 mph
